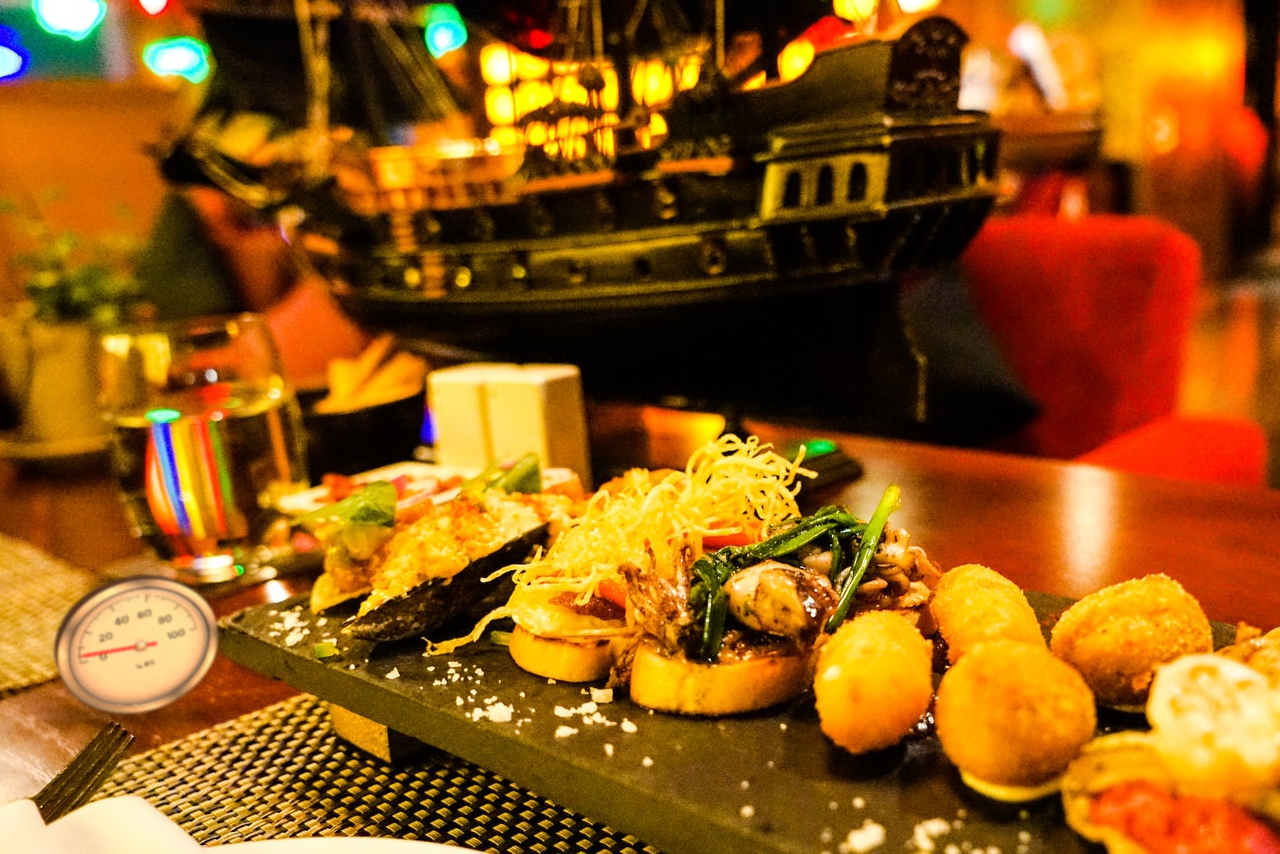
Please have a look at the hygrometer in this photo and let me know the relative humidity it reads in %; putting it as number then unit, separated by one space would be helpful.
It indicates 5 %
